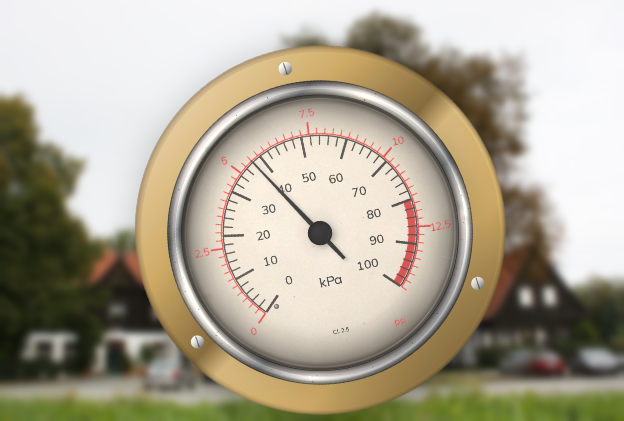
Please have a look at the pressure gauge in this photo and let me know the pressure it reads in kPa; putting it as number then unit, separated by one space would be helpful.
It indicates 38 kPa
